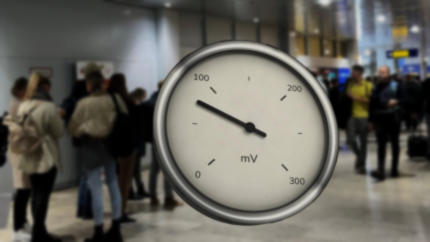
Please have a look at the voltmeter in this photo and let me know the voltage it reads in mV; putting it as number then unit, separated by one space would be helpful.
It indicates 75 mV
